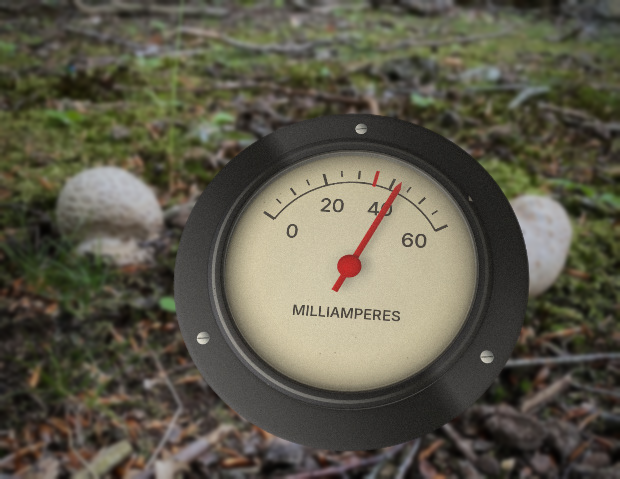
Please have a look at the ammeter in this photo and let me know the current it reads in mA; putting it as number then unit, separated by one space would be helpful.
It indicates 42.5 mA
